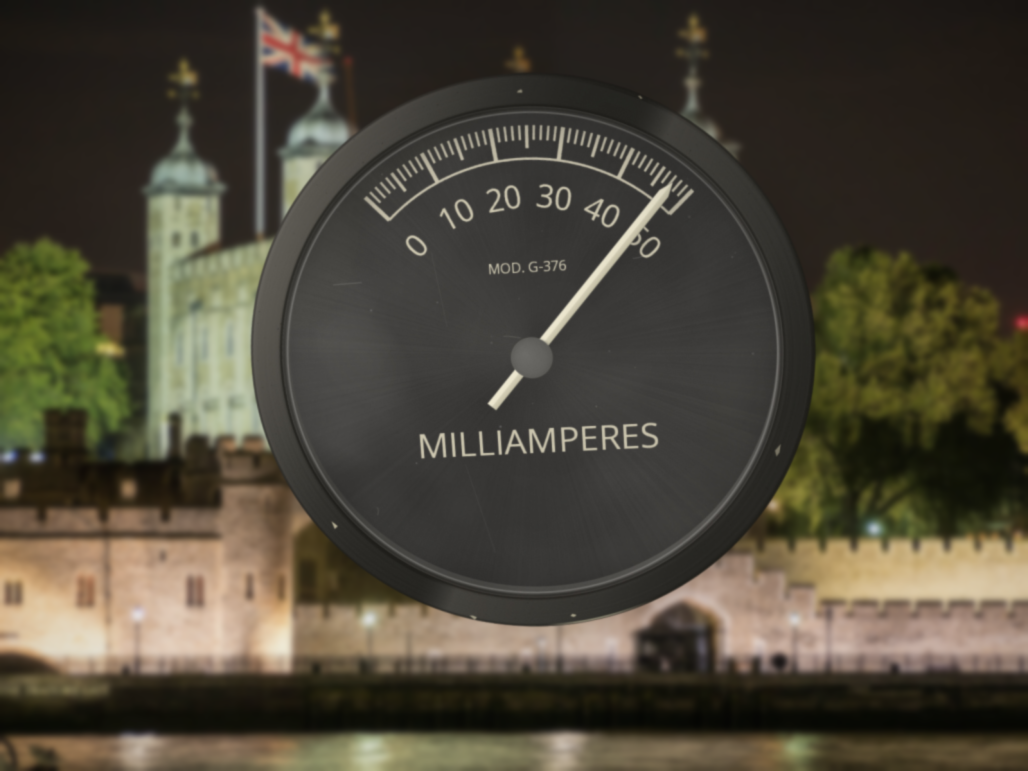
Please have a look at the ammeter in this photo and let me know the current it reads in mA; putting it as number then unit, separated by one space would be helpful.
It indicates 47 mA
